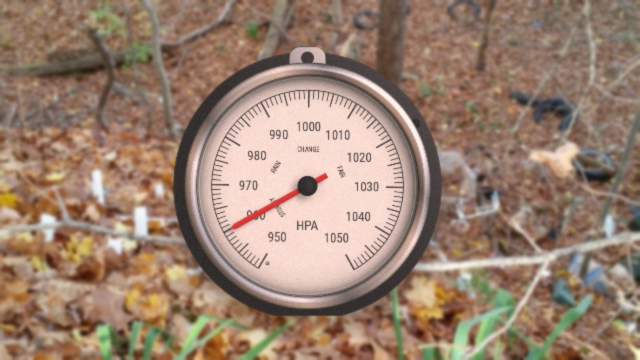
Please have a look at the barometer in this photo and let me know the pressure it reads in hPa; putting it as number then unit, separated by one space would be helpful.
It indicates 960 hPa
